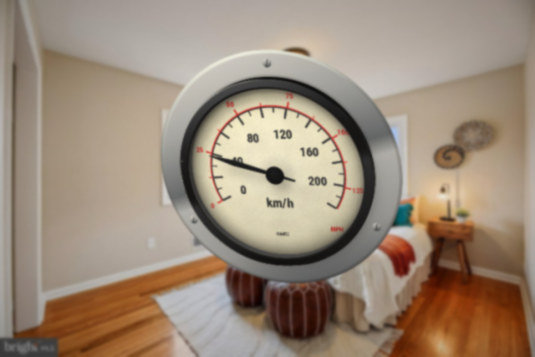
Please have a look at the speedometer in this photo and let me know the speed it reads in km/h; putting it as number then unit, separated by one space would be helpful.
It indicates 40 km/h
